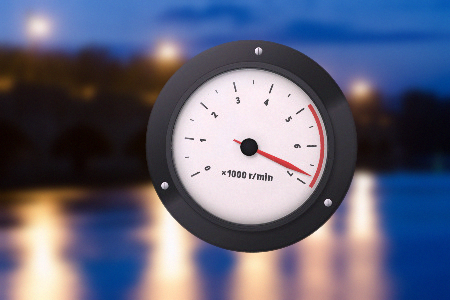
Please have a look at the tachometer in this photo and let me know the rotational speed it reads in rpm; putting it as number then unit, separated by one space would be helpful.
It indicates 6750 rpm
